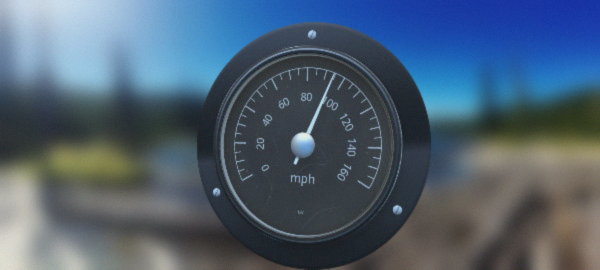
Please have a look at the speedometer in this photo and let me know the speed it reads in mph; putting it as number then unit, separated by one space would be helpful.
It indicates 95 mph
